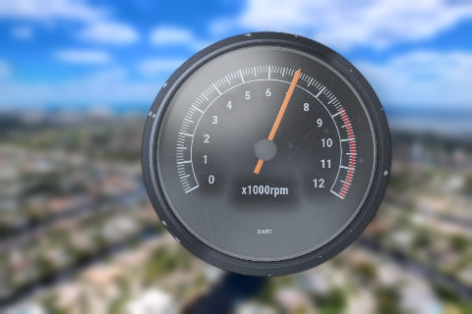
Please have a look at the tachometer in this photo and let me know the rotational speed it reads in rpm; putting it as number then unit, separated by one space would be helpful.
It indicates 7000 rpm
